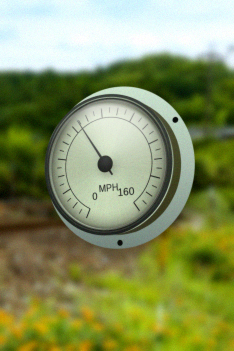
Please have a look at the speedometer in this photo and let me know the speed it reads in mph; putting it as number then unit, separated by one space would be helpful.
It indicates 65 mph
